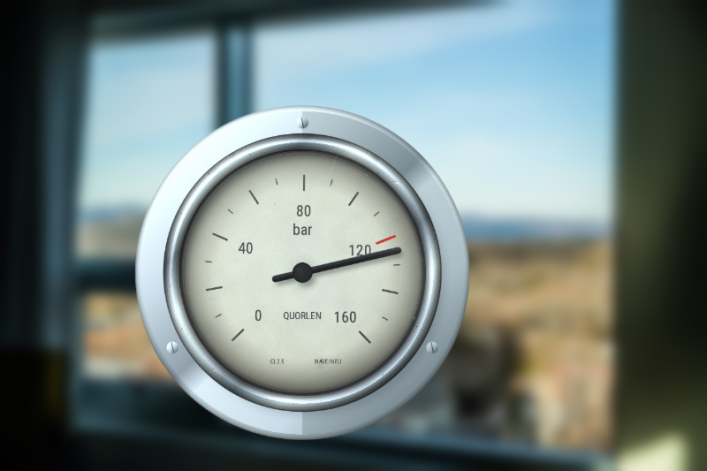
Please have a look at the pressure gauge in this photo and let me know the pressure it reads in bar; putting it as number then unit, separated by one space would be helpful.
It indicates 125 bar
